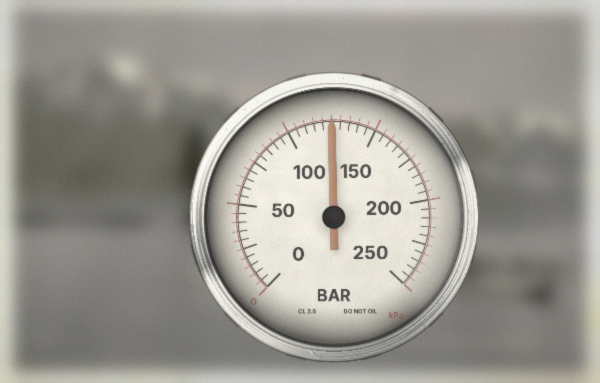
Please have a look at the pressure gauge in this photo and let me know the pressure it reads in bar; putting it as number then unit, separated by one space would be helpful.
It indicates 125 bar
